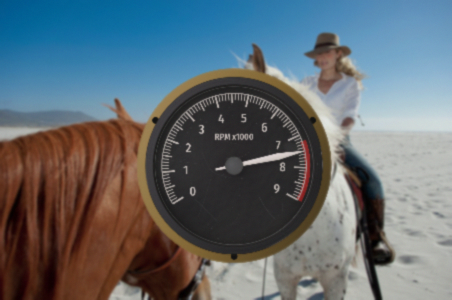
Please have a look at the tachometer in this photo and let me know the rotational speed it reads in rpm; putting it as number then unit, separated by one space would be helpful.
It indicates 7500 rpm
